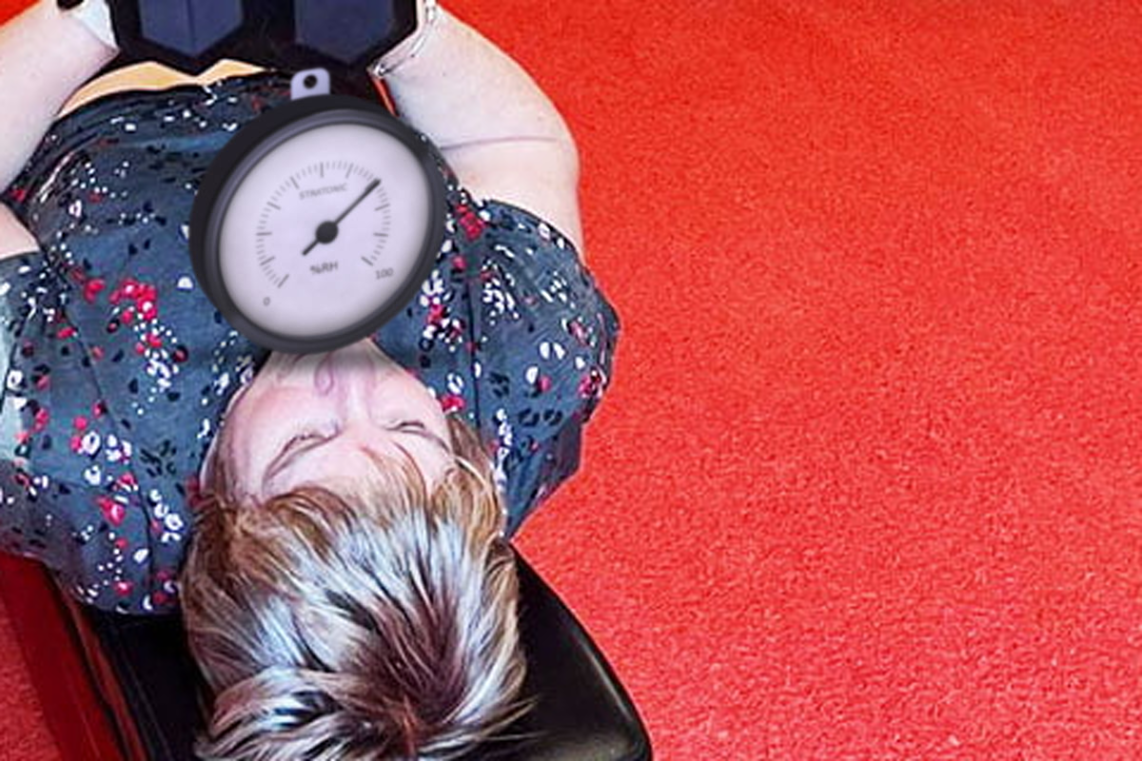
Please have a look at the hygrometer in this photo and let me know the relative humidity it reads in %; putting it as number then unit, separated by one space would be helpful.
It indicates 70 %
